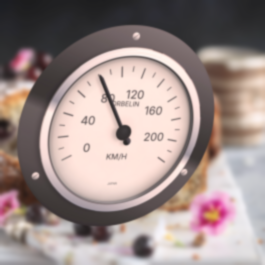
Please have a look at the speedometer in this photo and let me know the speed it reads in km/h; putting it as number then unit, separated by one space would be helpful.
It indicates 80 km/h
